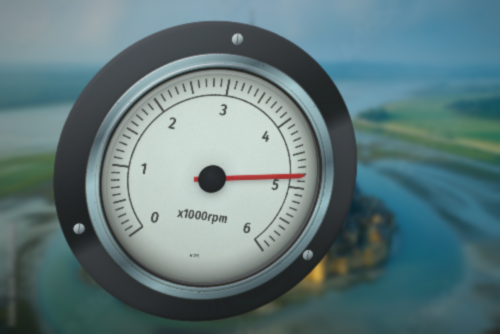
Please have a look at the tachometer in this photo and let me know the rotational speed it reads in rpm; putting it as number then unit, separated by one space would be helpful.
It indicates 4800 rpm
